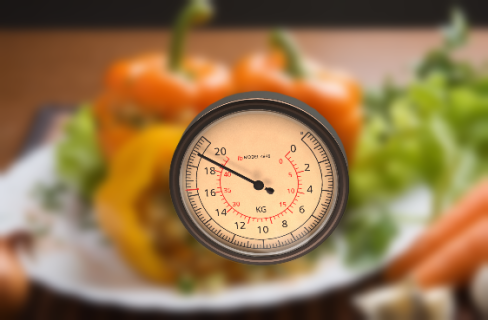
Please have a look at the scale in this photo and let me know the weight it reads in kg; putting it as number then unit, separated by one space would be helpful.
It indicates 19 kg
